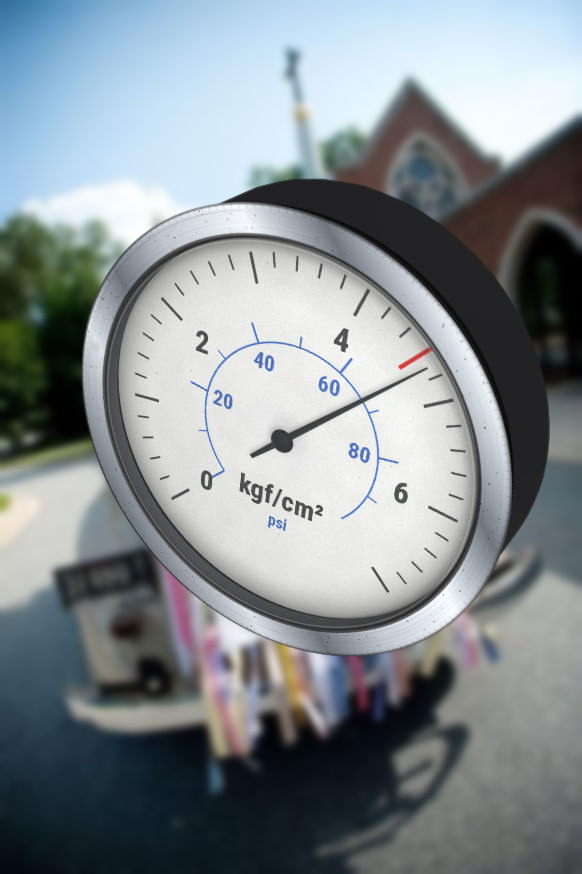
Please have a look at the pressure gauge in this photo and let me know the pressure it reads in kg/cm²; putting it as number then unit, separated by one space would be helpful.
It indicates 4.7 kg/cm²
